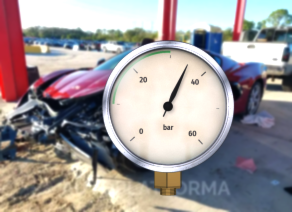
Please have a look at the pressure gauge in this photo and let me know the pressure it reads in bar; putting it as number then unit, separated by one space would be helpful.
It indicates 35 bar
